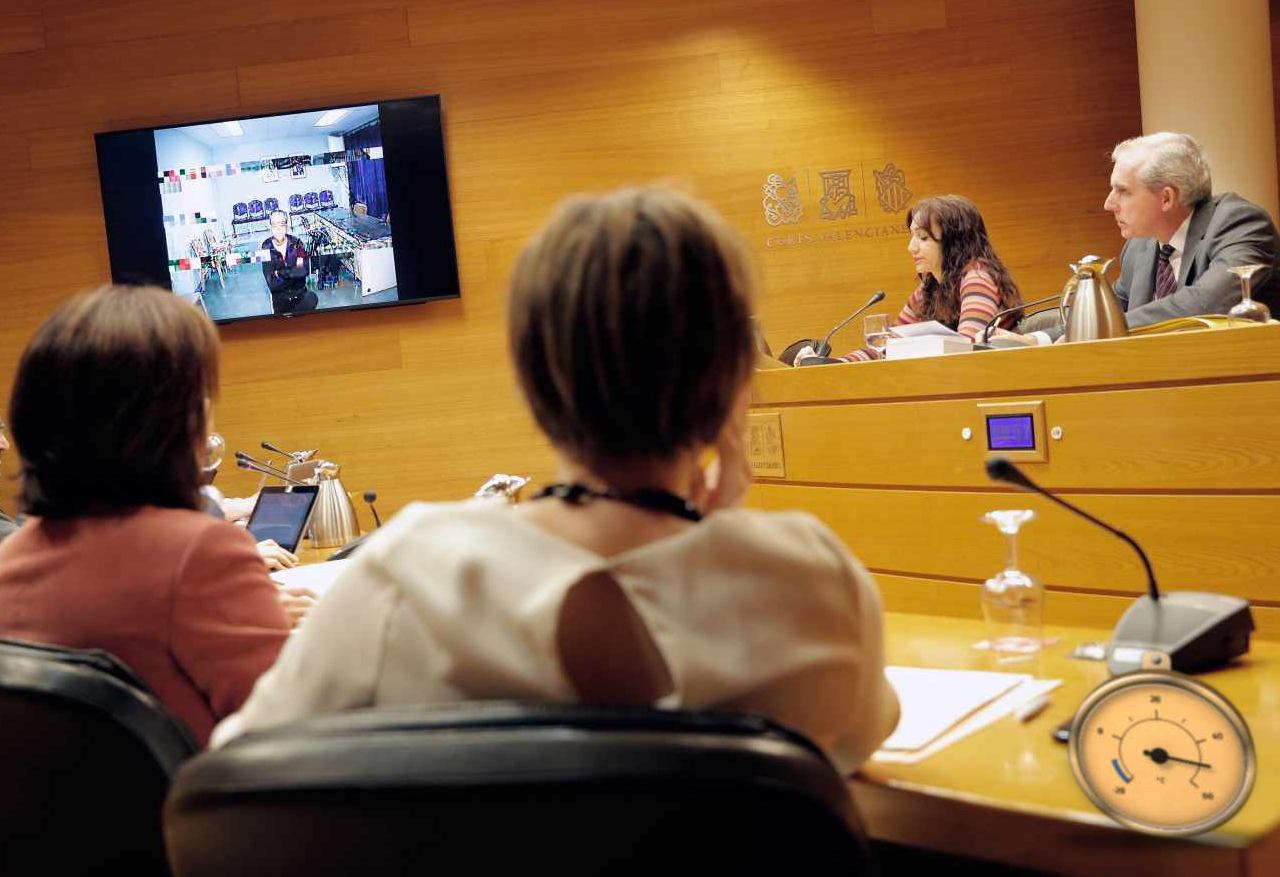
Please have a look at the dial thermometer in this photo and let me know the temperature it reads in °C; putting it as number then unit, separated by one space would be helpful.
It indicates 50 °C
